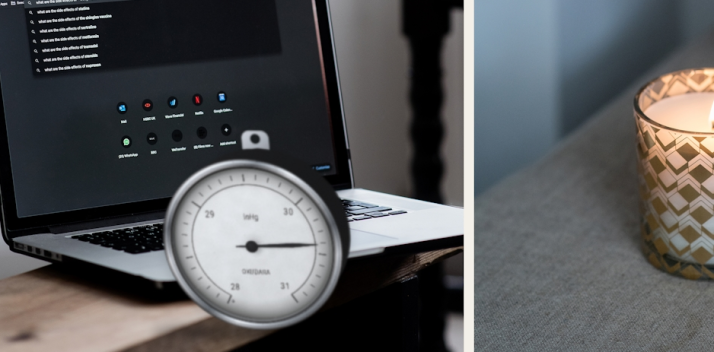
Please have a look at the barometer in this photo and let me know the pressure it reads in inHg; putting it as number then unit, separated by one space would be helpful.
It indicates 30.4 inHg
